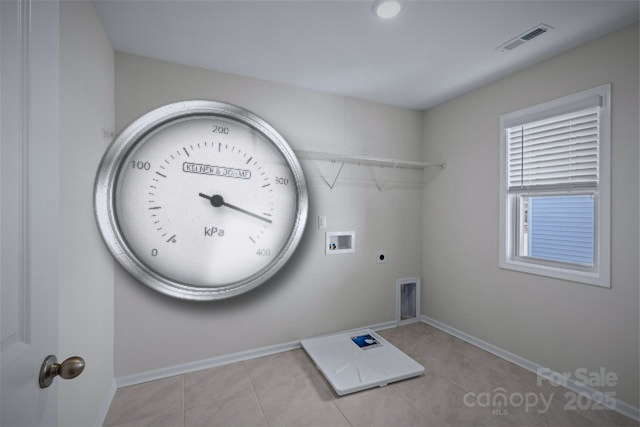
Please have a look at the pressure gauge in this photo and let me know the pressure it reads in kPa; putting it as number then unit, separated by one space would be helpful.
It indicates 360 kPa
